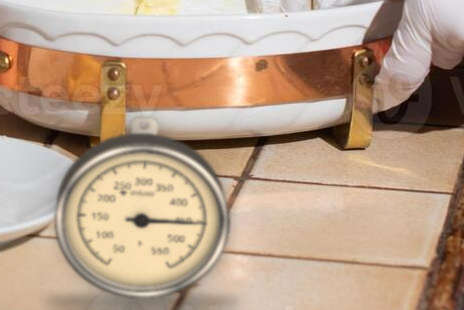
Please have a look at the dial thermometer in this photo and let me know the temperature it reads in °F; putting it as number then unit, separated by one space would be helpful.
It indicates 450 °F
